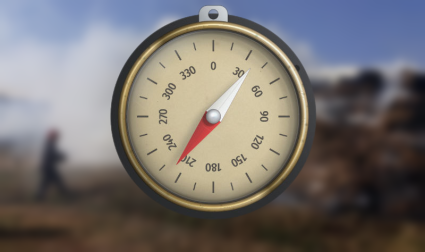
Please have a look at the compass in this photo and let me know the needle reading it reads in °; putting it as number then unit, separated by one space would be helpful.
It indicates 217.5 °
